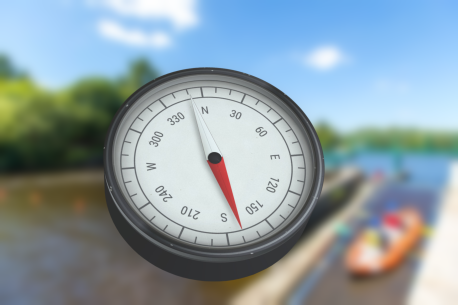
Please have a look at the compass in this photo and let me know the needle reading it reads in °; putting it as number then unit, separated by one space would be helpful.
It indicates 170 °
